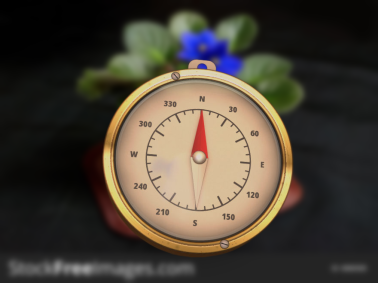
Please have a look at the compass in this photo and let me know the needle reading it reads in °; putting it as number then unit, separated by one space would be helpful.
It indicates 0 °
